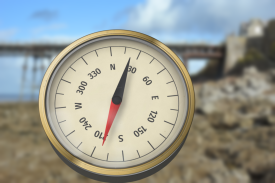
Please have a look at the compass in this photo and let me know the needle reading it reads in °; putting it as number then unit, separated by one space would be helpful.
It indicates 202.5 °
